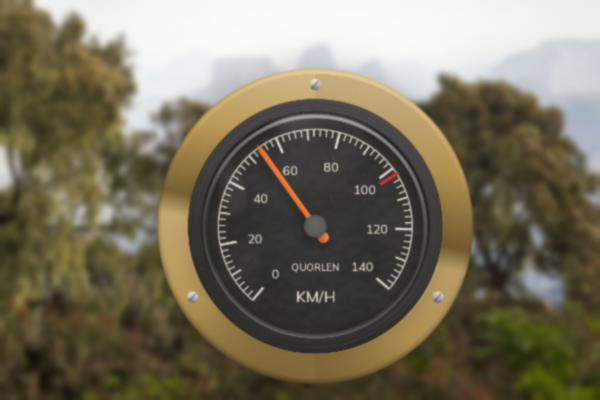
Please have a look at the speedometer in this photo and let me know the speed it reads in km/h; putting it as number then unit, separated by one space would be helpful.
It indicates 54 km/h
